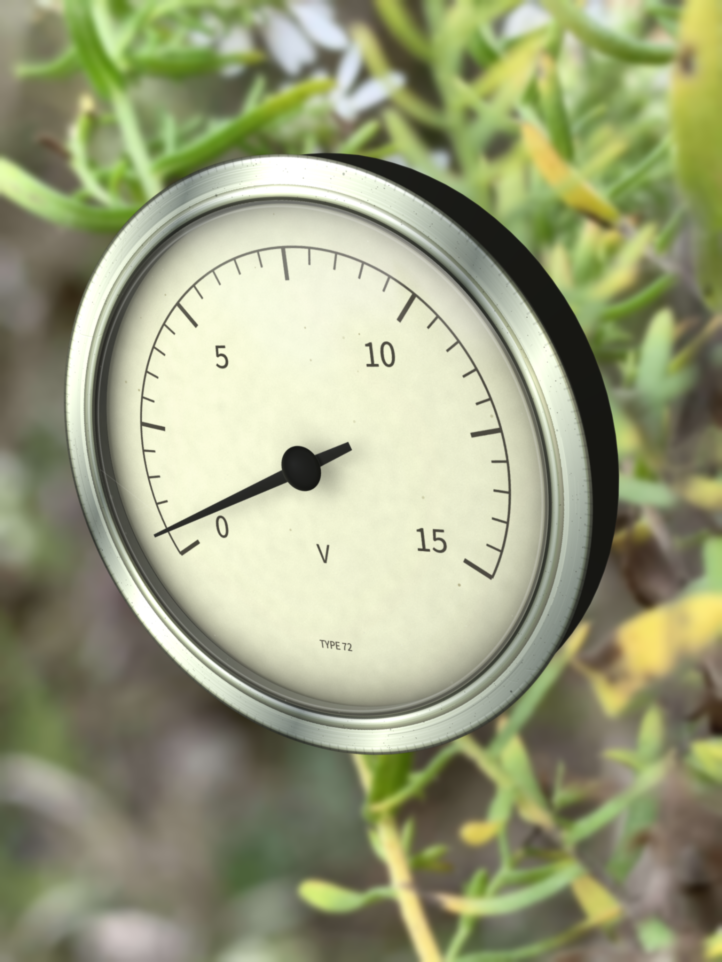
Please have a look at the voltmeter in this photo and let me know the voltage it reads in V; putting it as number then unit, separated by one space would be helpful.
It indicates 0.5 V
